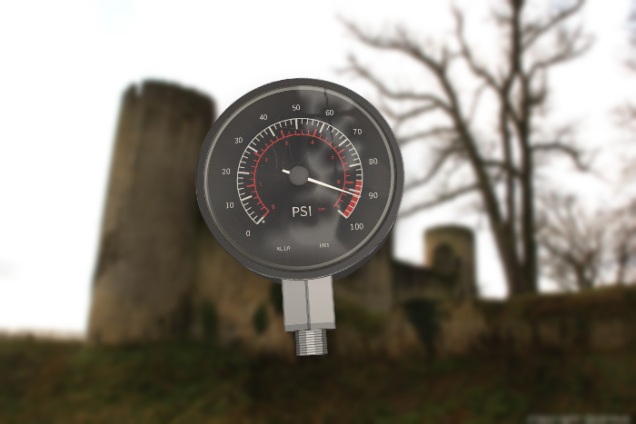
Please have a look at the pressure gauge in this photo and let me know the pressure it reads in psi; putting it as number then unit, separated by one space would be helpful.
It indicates 92 psi
